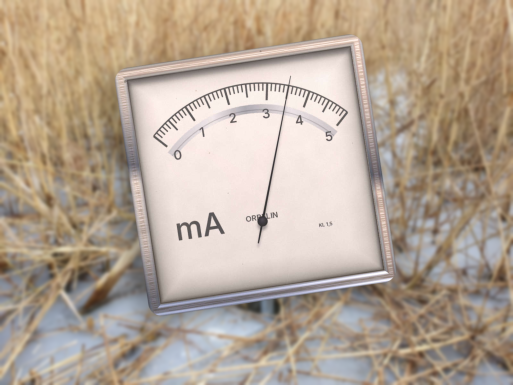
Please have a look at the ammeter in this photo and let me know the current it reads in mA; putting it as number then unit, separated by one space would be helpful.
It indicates 3.5 mA
